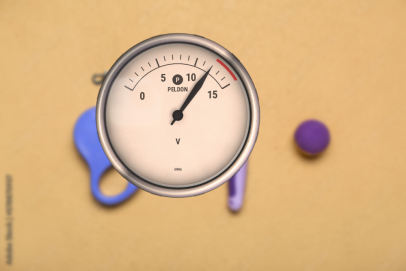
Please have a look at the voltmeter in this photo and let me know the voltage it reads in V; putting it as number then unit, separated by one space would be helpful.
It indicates 12 V
